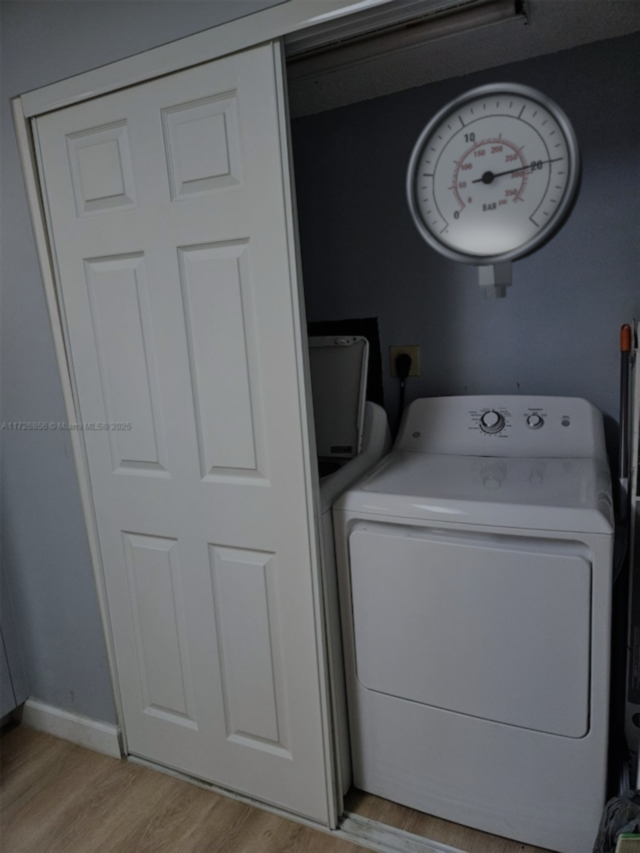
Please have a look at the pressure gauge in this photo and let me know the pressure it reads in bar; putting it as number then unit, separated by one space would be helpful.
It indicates 20 bar
